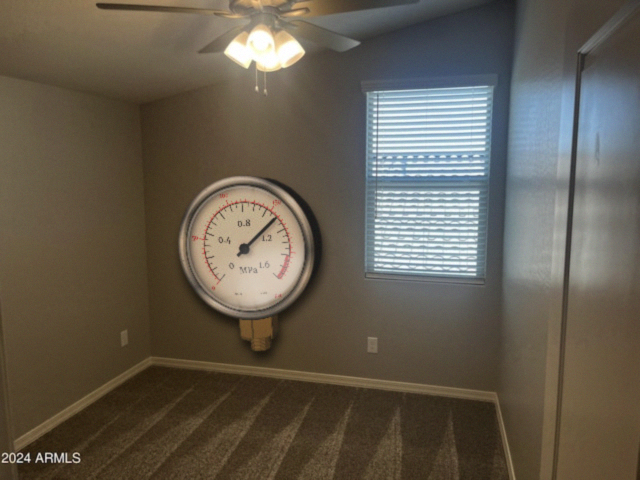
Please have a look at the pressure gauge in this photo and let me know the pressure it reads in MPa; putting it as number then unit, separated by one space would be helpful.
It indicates 1.1 MPa
